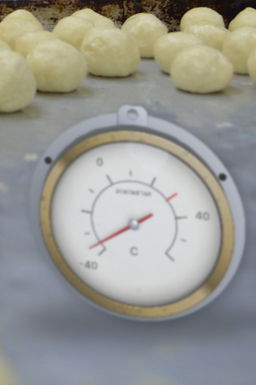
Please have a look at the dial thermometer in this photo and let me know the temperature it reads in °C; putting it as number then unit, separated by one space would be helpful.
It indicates -35 °C
